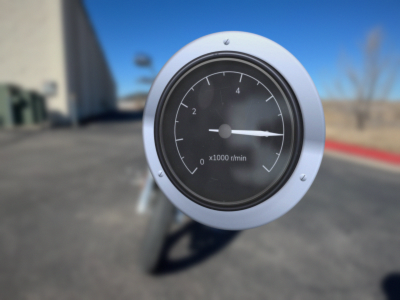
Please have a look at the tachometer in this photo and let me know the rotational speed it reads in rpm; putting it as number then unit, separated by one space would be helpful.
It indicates 6000 rpm
